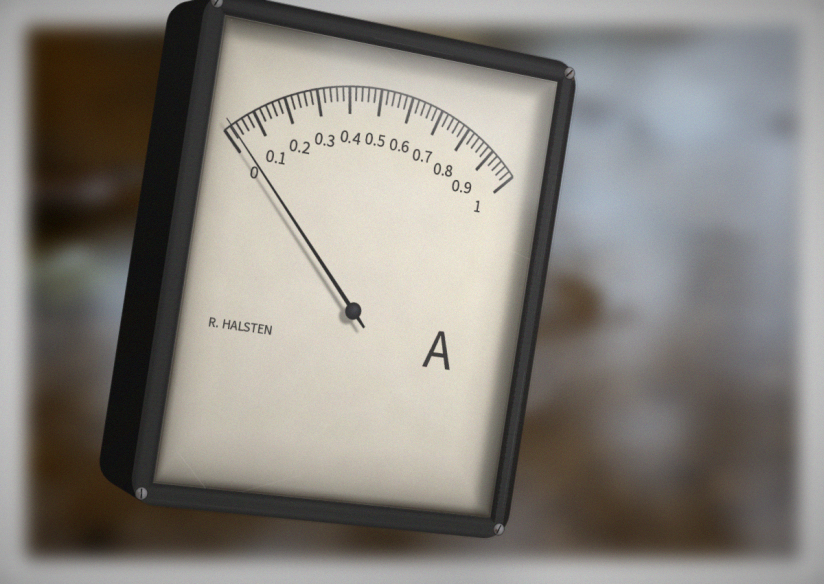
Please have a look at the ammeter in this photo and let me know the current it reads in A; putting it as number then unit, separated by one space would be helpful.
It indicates 0.02 A
